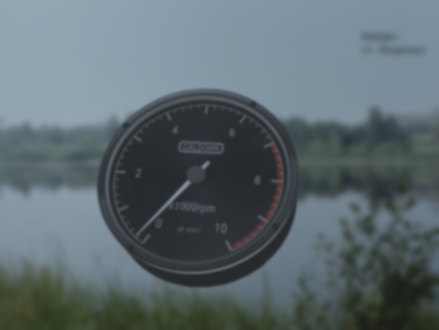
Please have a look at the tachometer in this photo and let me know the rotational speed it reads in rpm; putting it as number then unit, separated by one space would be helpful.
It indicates 200 rpm
